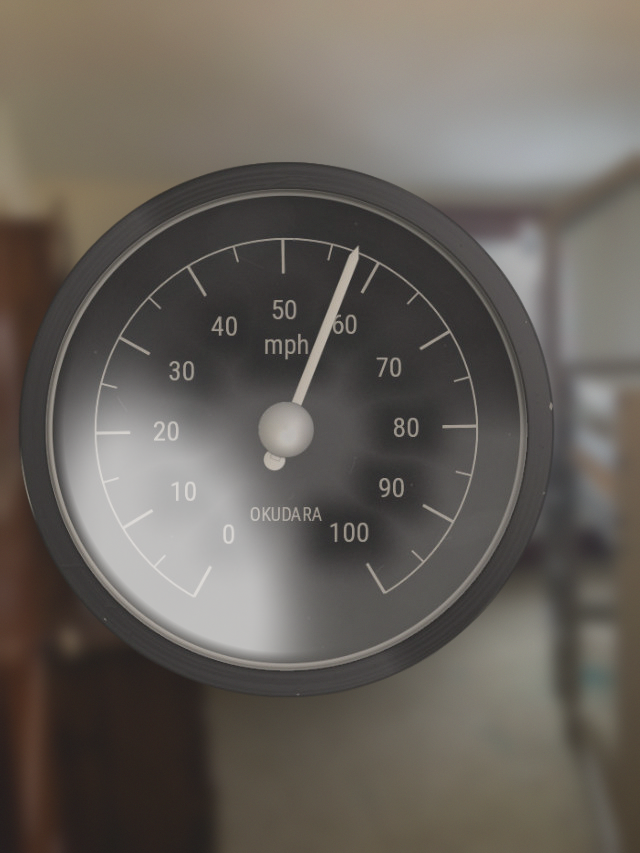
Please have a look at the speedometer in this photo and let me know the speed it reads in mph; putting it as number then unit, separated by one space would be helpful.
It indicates 57.5 mph
